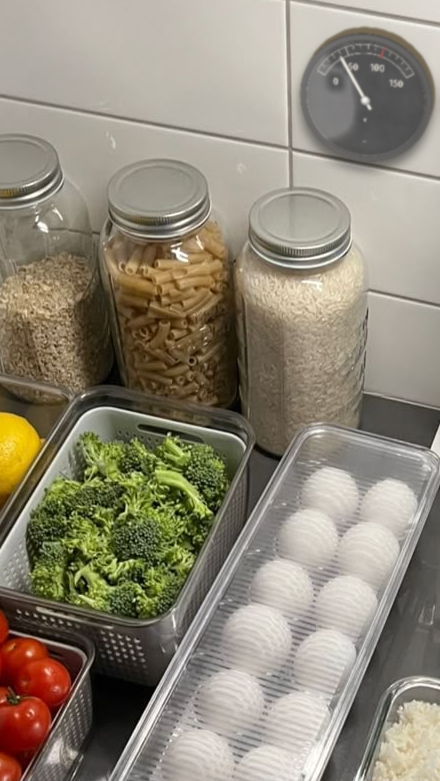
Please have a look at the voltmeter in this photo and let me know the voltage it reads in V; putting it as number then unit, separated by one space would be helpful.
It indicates 40 V
